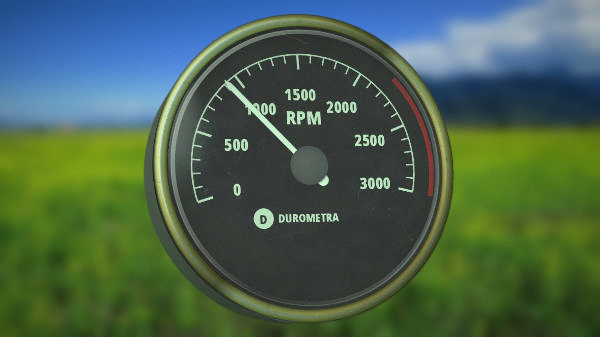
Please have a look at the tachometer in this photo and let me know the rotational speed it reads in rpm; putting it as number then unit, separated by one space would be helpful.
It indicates 900 rpm
